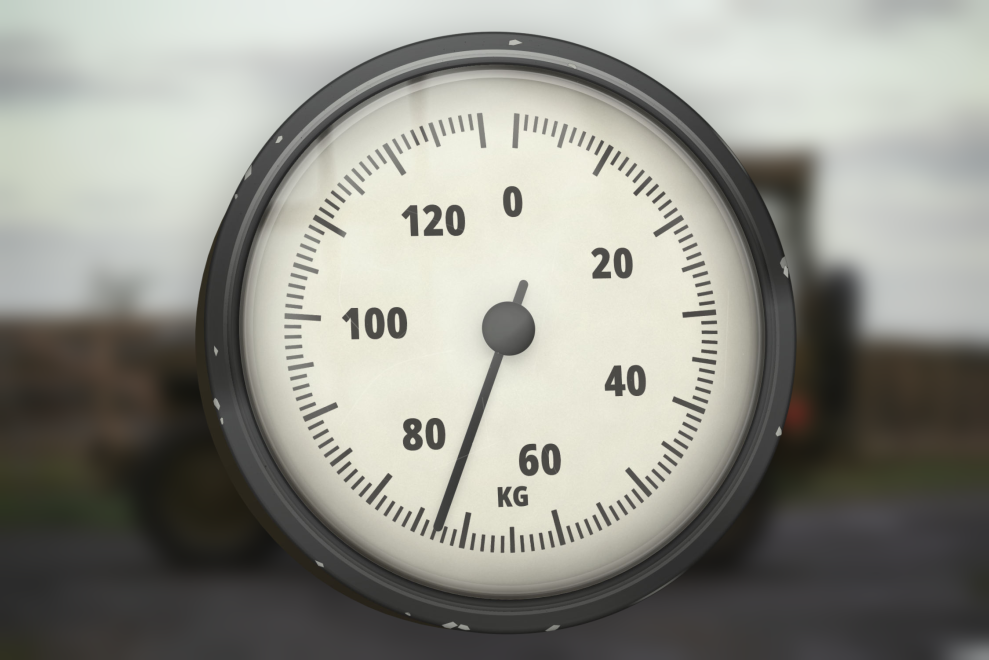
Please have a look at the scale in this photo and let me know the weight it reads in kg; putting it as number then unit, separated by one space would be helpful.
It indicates 73 kg
